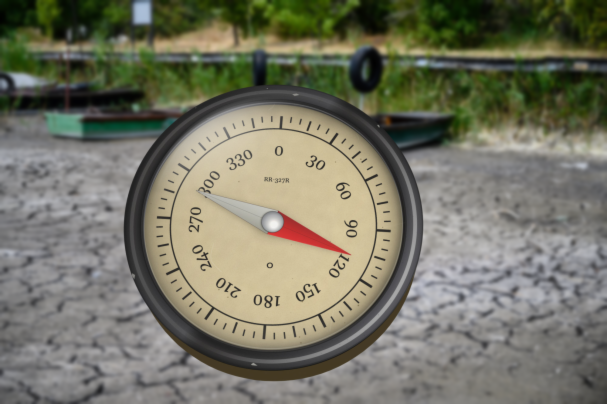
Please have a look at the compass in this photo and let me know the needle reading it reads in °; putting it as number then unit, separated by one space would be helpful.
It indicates 110 °
